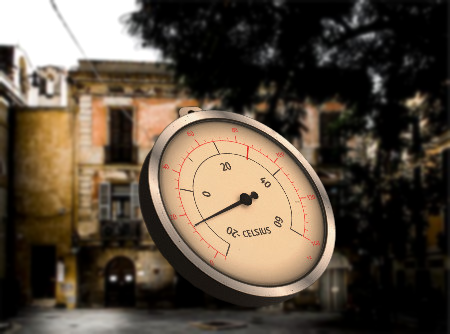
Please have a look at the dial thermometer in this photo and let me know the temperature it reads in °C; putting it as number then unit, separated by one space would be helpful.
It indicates -10 °C
